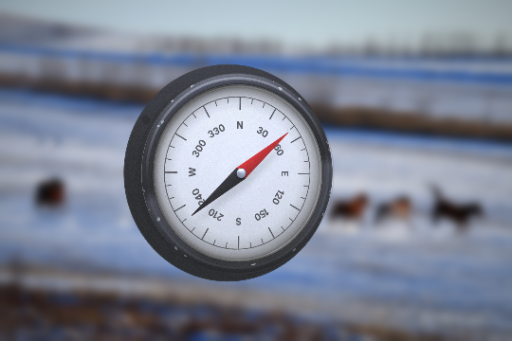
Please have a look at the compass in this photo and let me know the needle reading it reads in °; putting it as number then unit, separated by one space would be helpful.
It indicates 50 °
